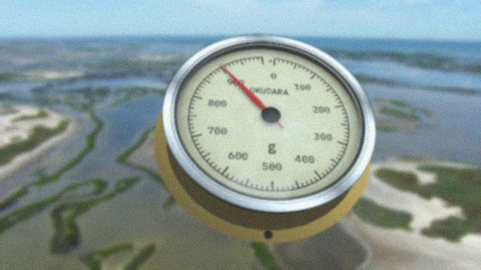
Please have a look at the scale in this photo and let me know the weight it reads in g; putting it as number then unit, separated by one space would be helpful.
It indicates 900 g
